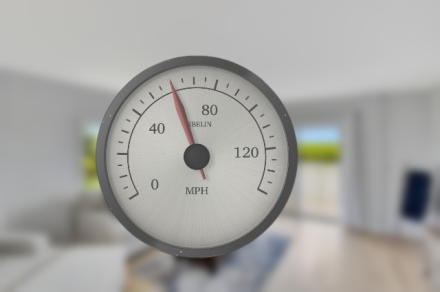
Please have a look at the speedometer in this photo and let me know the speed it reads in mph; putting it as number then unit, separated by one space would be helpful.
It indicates 60 mph
